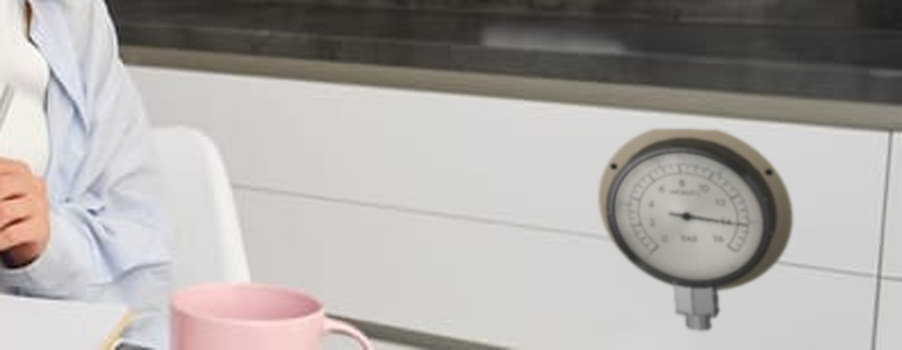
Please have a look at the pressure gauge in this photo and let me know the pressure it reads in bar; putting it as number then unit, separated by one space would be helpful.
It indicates 14 bar
